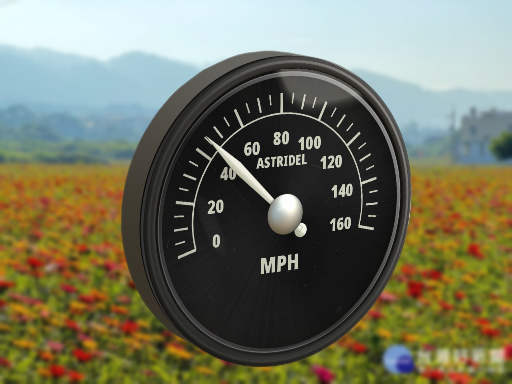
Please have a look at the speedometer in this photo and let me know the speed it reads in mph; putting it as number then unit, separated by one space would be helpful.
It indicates 45 mph
